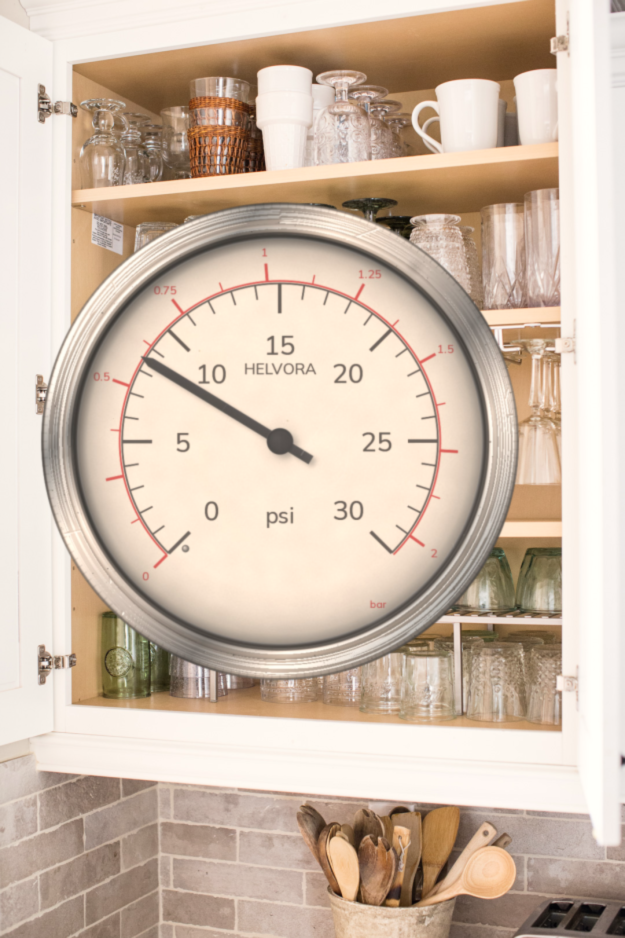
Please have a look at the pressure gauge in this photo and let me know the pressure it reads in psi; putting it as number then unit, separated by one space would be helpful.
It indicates 8.5 psi
